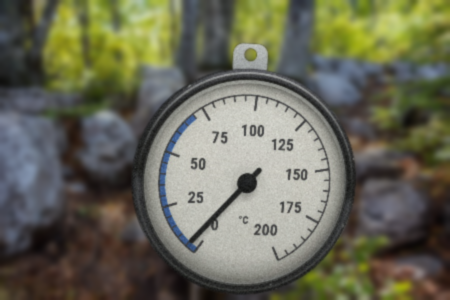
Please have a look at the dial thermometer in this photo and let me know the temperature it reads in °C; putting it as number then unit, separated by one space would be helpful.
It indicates 5 °C
